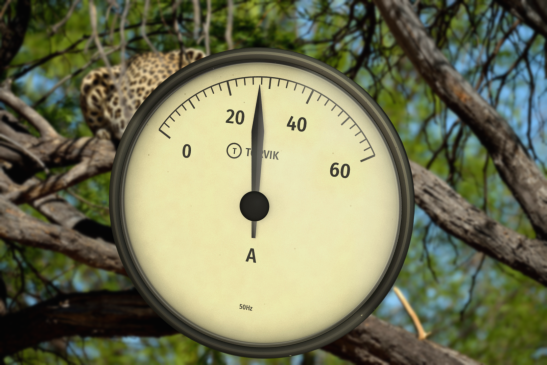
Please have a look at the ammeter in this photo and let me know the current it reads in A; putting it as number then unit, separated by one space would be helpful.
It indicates 28 A
